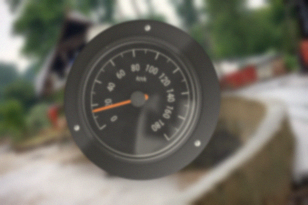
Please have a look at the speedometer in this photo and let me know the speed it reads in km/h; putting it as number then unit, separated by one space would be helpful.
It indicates 15 km/h
